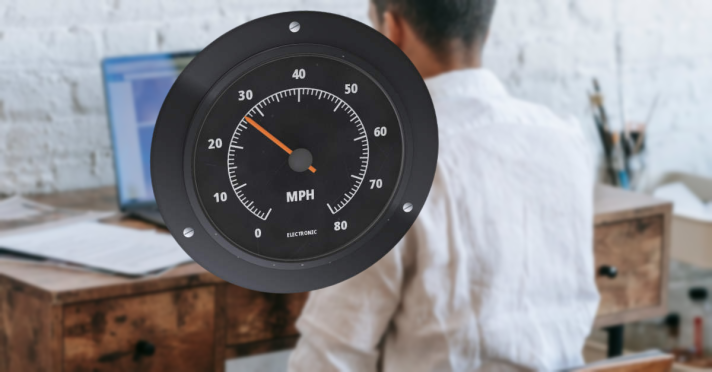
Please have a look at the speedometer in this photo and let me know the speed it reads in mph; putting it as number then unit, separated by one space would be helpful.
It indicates 27 mph
